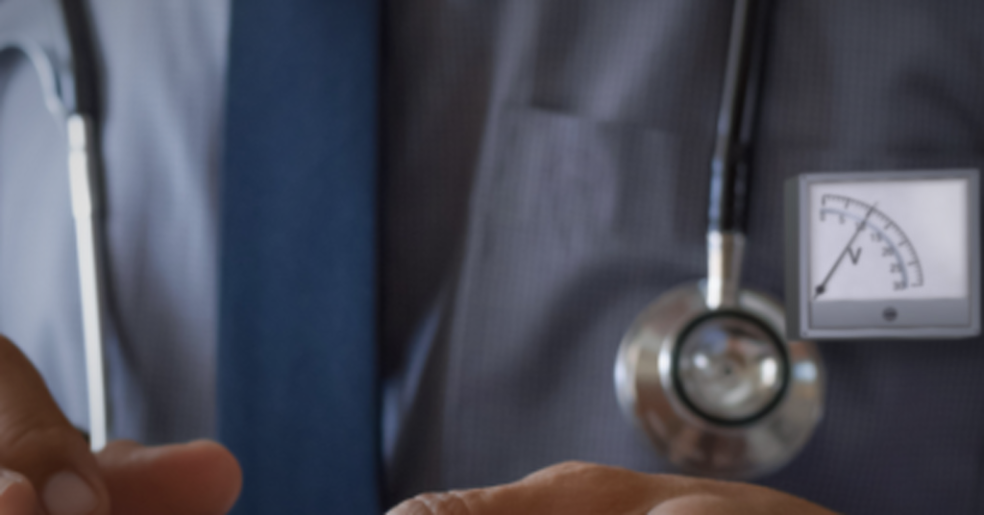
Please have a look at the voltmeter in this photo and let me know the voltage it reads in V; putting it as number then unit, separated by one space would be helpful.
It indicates 10 V
